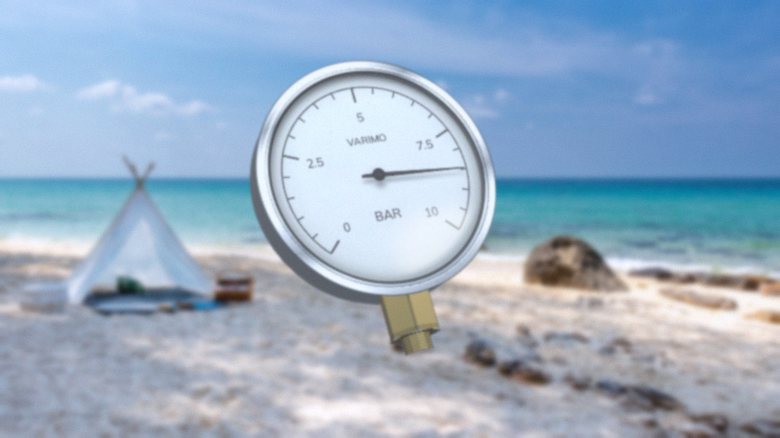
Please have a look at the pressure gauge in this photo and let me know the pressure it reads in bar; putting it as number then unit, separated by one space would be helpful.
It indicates 8.5 bar
